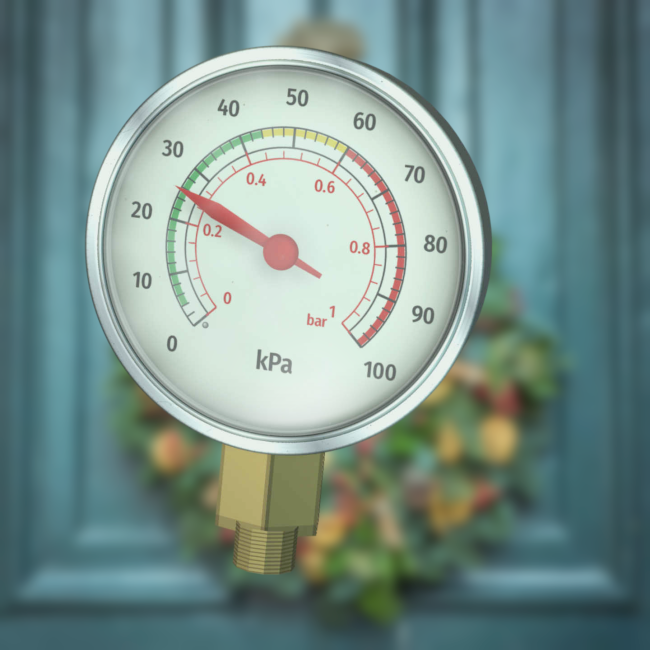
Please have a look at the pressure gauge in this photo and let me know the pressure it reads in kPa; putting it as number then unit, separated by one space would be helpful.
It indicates 26 kPa
